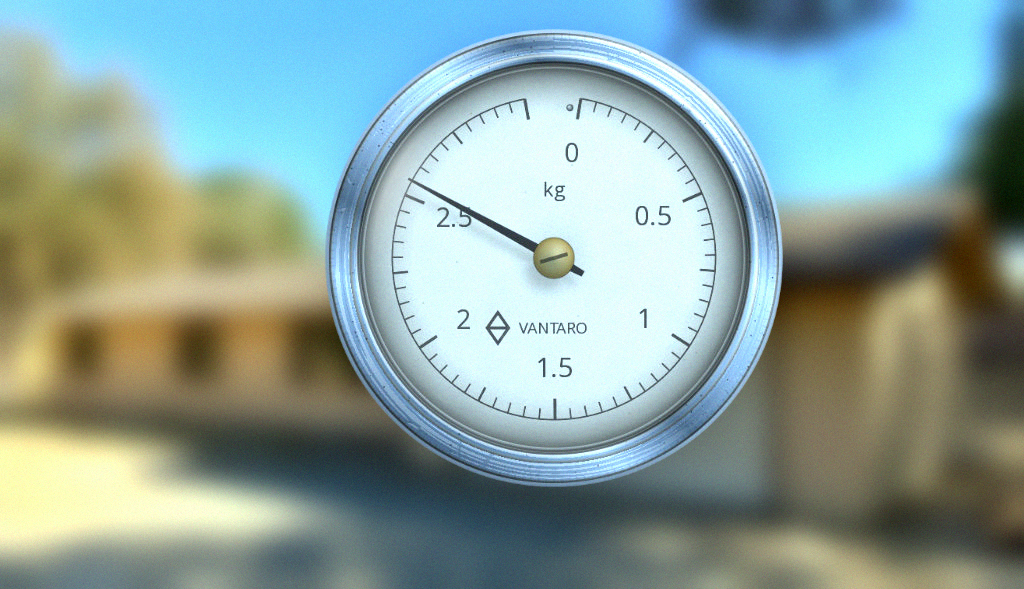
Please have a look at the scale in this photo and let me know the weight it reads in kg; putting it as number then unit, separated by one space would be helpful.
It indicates 2.55 kg
